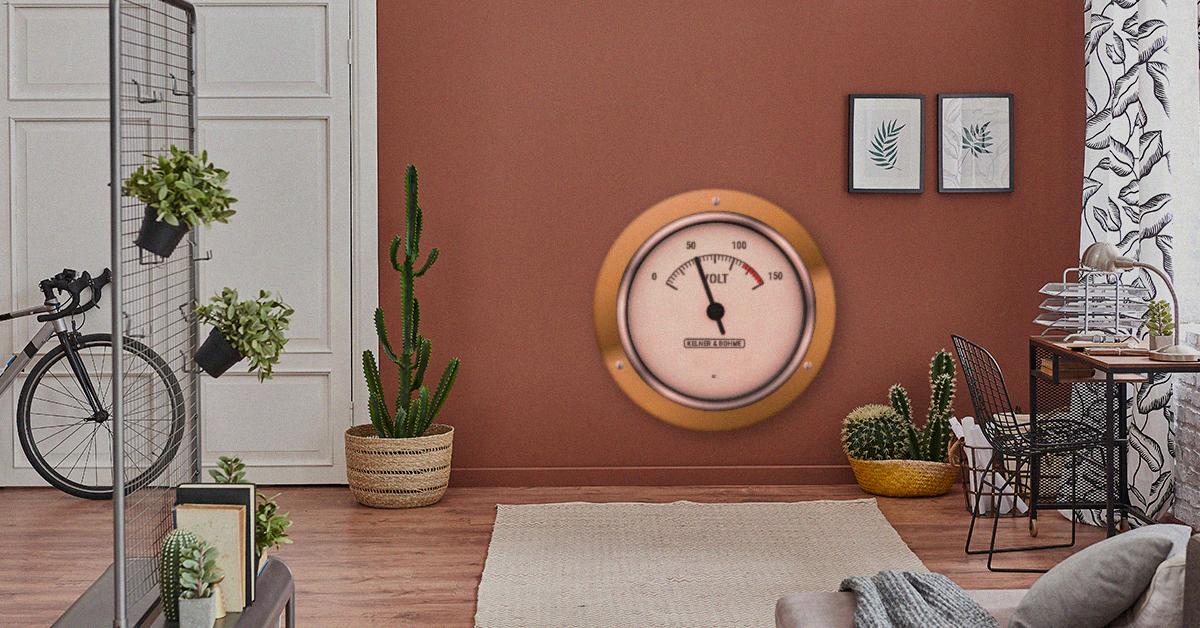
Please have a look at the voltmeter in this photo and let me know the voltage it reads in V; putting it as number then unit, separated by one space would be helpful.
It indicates 50 V
